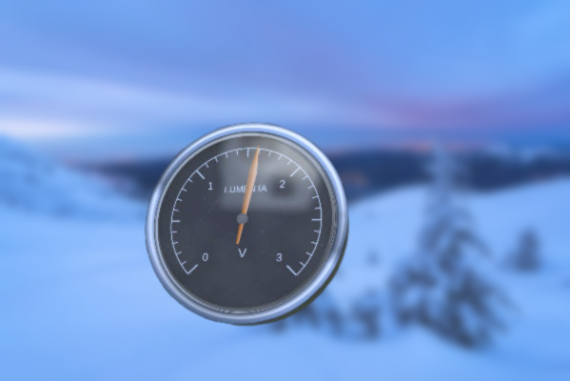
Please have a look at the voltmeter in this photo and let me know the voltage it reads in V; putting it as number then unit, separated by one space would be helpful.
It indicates 1.6 V
